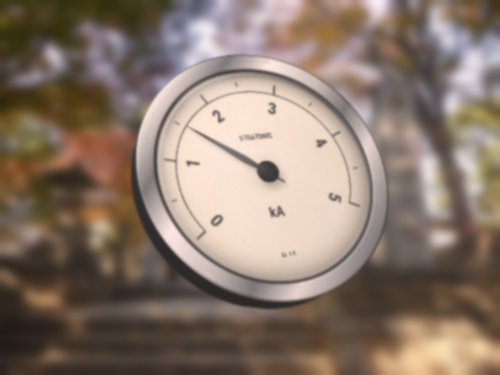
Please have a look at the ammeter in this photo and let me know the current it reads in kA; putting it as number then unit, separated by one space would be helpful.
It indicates 1.5 kA
